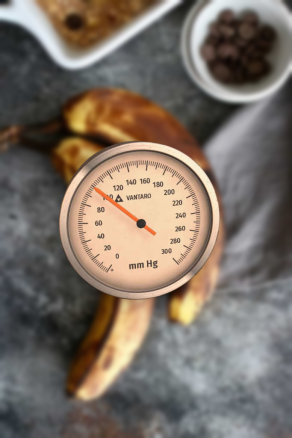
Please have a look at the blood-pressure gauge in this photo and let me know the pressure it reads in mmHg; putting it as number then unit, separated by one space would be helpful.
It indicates 100 mmHg
